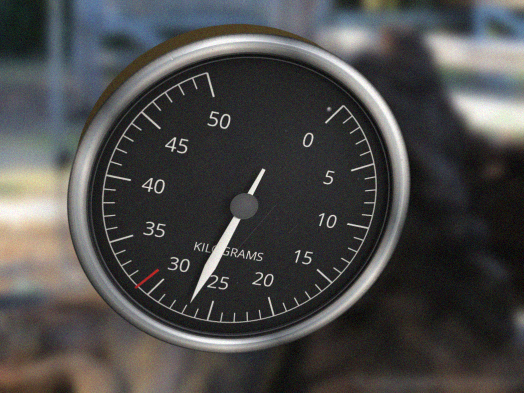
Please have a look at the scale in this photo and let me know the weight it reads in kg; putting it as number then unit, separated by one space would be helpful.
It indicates 27 kg
